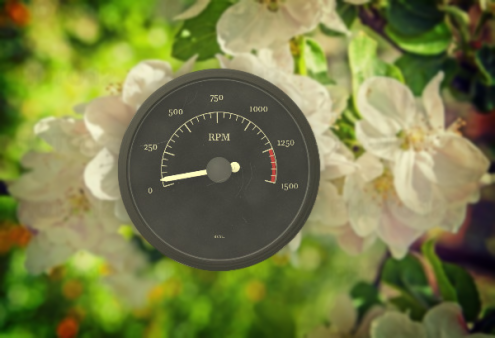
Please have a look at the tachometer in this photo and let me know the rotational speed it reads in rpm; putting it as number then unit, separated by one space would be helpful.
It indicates 50 rpm
